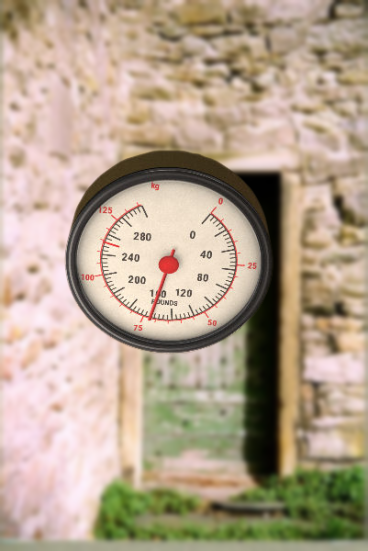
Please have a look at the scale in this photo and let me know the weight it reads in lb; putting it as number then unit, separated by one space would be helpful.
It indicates 160 lb
